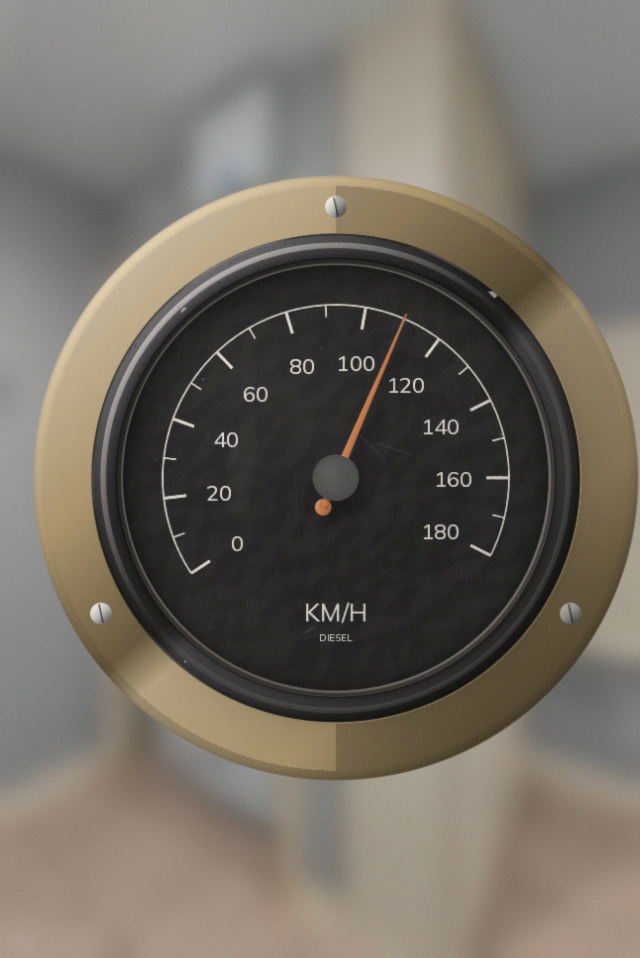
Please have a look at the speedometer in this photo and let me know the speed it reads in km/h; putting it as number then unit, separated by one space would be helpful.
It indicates 110 km/h
